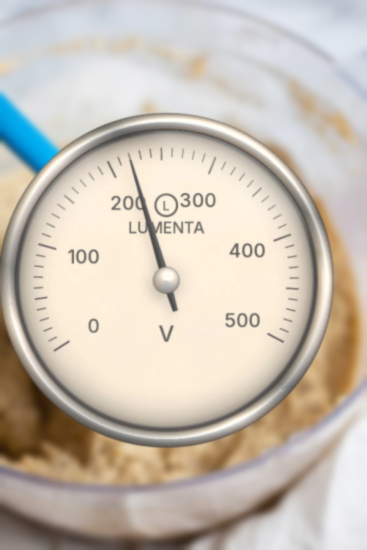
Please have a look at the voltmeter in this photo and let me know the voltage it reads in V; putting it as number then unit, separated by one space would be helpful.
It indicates 220 V
